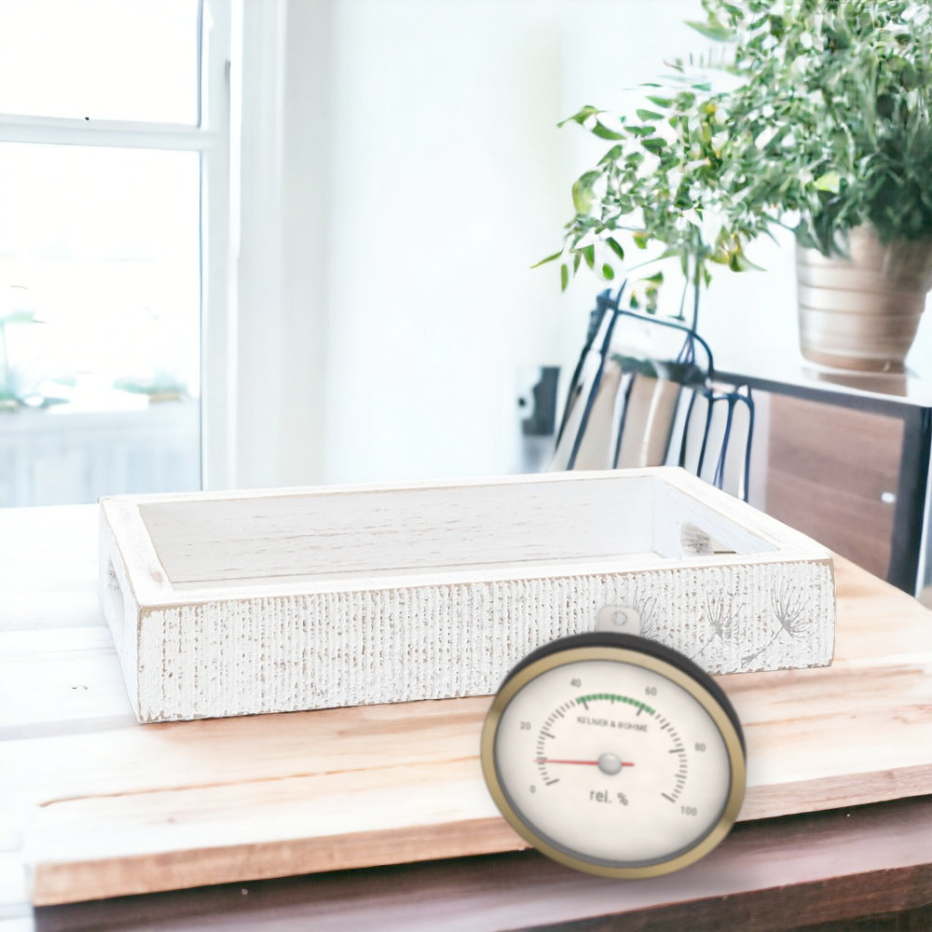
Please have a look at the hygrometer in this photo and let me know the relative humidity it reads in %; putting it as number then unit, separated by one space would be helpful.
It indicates 10 %
